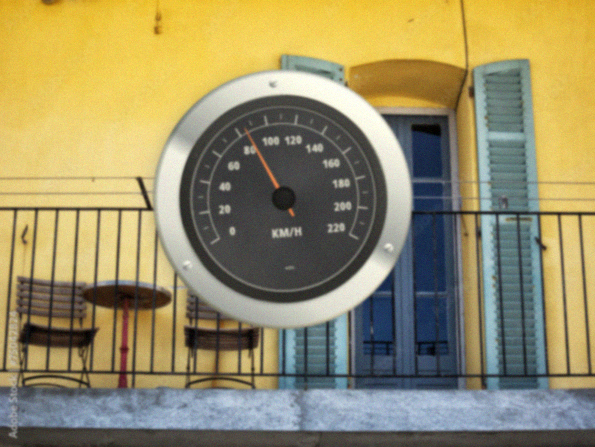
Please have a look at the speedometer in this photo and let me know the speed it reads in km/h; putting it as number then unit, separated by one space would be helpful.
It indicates 85 km/h
